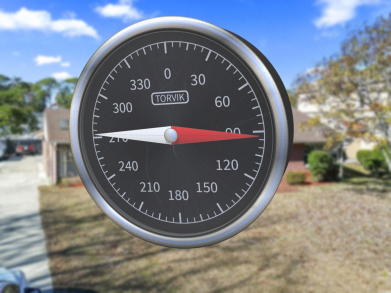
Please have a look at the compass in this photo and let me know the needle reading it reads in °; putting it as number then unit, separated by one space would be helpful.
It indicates 92.5 °
